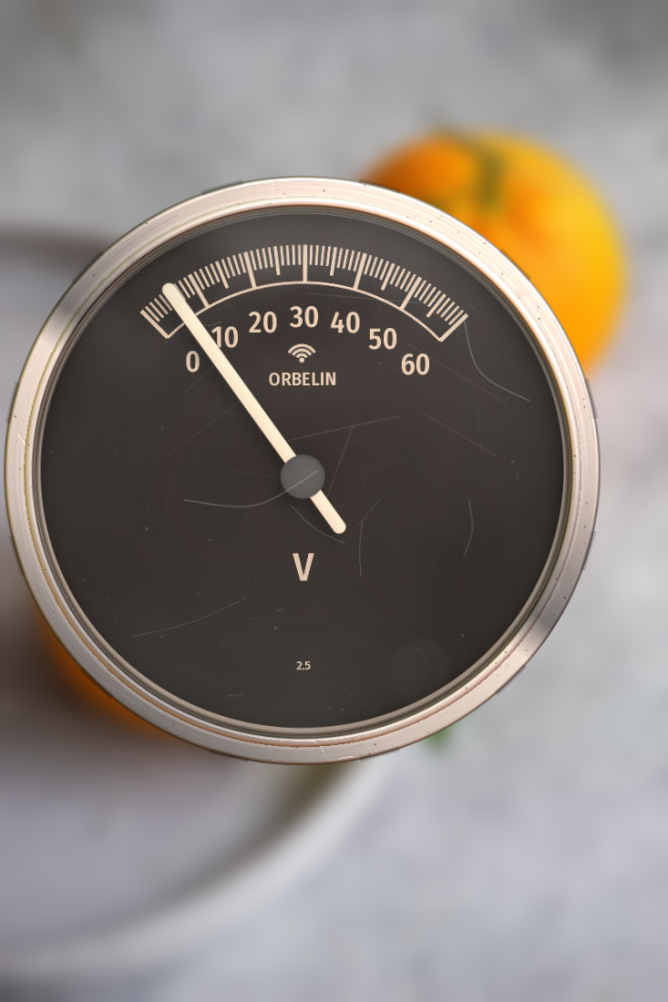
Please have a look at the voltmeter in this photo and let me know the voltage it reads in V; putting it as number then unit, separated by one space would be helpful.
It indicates 6 V
